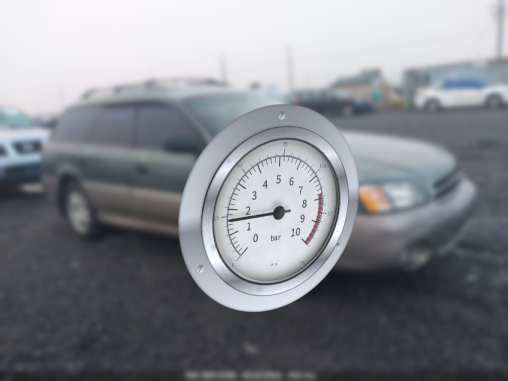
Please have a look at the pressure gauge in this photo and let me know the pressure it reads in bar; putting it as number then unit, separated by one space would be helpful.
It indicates 1.6 bar
